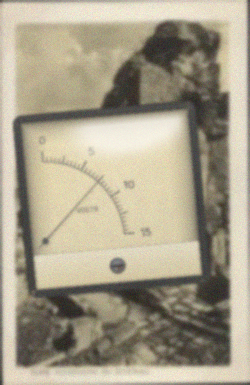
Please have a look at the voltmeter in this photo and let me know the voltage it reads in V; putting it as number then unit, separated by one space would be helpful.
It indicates 7.5 V
